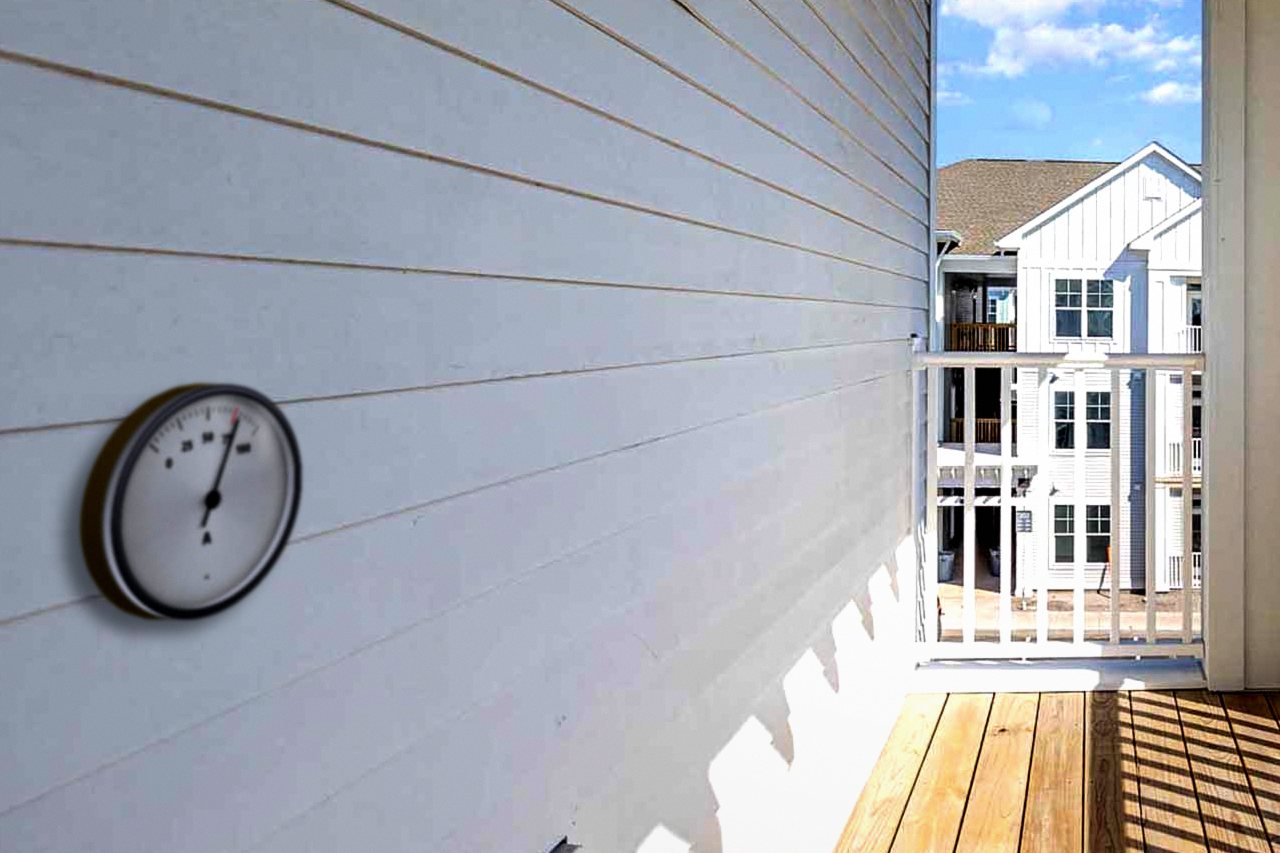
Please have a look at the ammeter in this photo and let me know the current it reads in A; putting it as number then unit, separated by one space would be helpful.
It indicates 75 A
